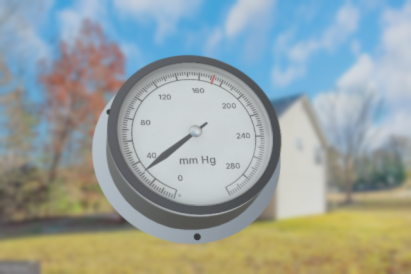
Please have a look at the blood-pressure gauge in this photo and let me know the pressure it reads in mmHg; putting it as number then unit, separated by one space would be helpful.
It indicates 30 mmHg
